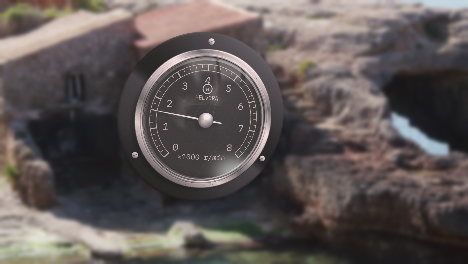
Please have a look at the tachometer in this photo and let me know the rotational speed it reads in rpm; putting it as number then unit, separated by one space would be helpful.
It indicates 1600 rpm
